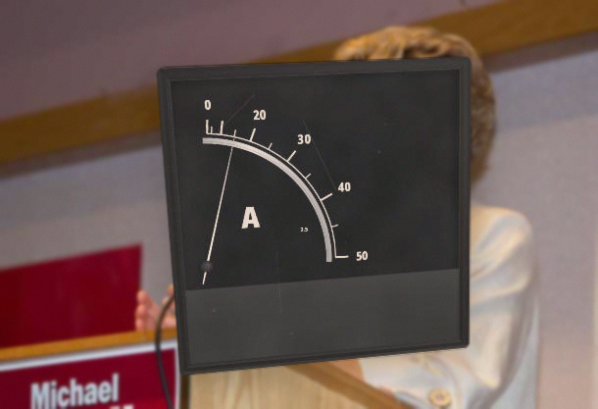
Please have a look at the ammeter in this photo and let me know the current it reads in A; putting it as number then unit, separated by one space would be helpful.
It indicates 15 A
